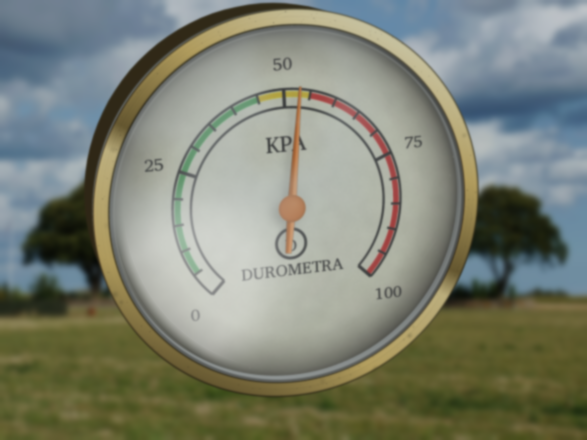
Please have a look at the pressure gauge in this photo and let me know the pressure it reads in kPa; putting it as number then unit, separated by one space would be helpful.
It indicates 52.5 kPa
